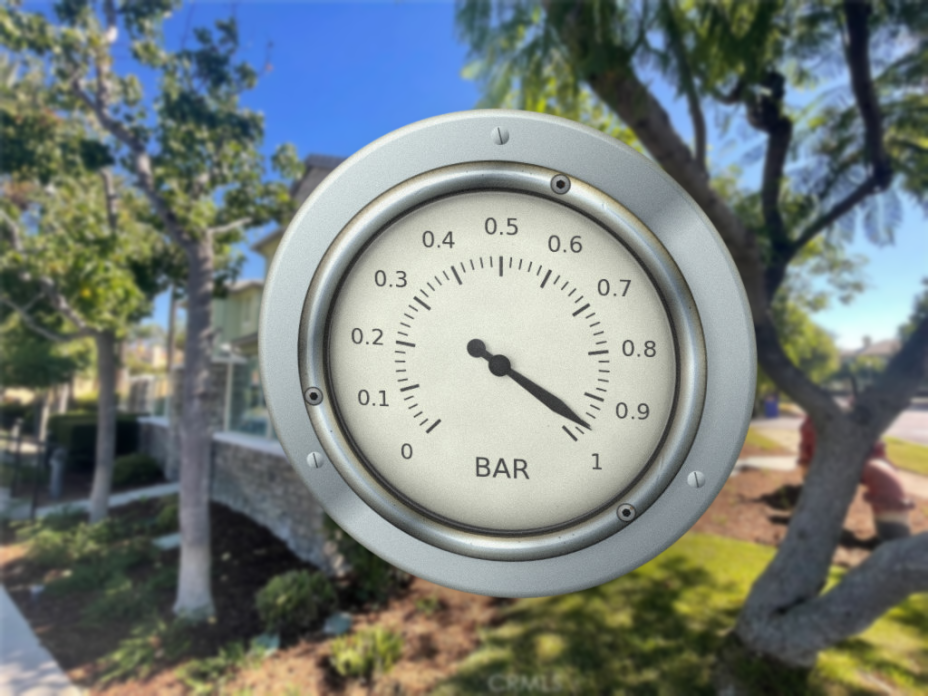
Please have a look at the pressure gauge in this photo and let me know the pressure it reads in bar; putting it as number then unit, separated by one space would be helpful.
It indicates 0.96 bar
